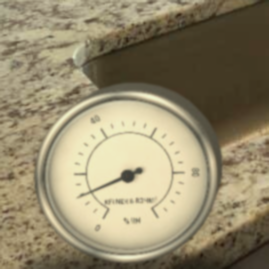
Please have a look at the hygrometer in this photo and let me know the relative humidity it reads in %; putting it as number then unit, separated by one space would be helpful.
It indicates 12 %
